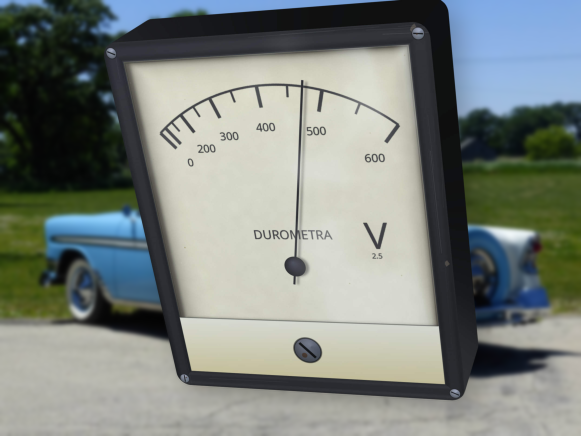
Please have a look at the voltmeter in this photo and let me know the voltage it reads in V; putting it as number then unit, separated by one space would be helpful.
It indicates 475 V
